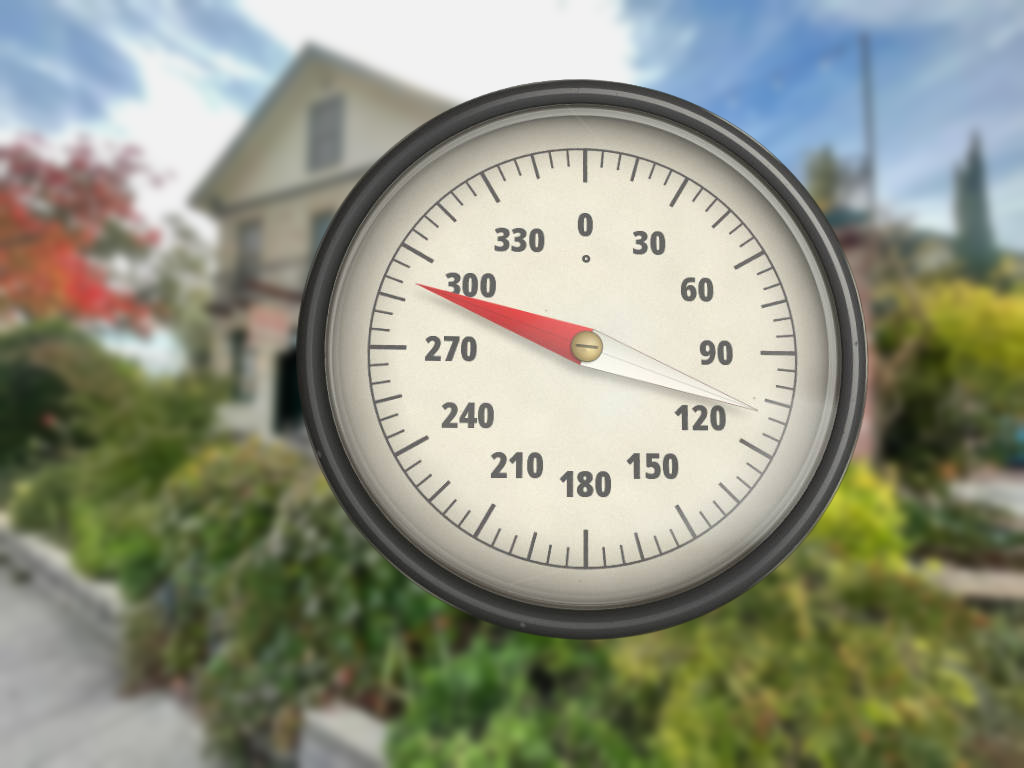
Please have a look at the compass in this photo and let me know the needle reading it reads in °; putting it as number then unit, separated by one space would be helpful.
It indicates 290 °
